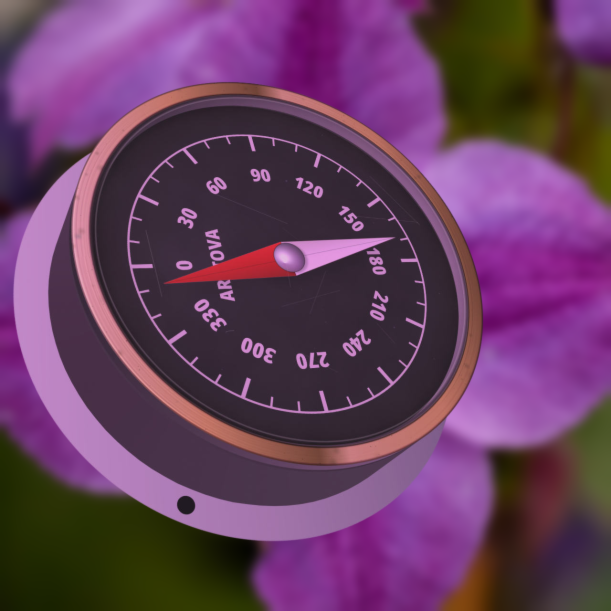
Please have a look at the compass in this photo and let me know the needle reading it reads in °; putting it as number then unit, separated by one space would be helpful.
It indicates 350 °
